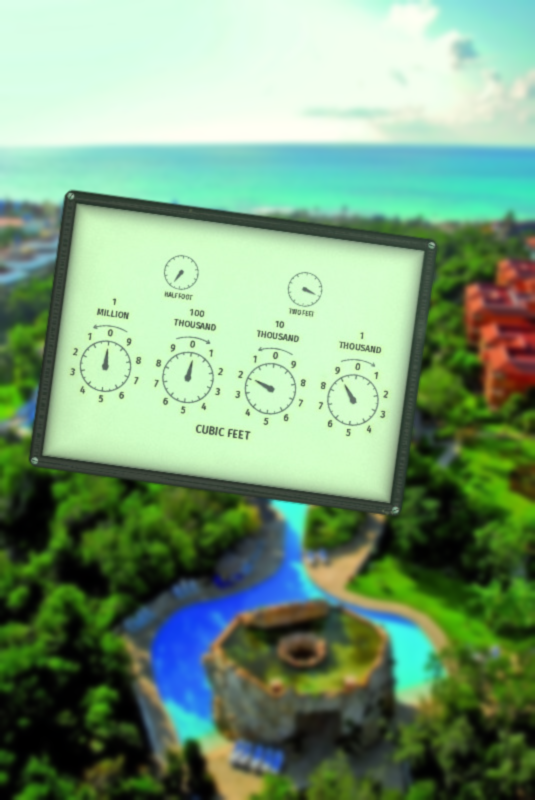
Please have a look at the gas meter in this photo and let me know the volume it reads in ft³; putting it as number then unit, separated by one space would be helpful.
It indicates 1900 ft³
